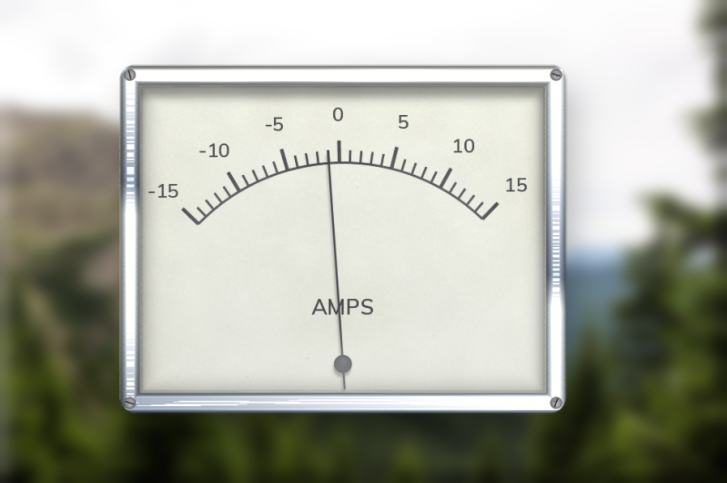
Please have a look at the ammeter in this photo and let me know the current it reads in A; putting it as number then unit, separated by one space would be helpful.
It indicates -1 A
